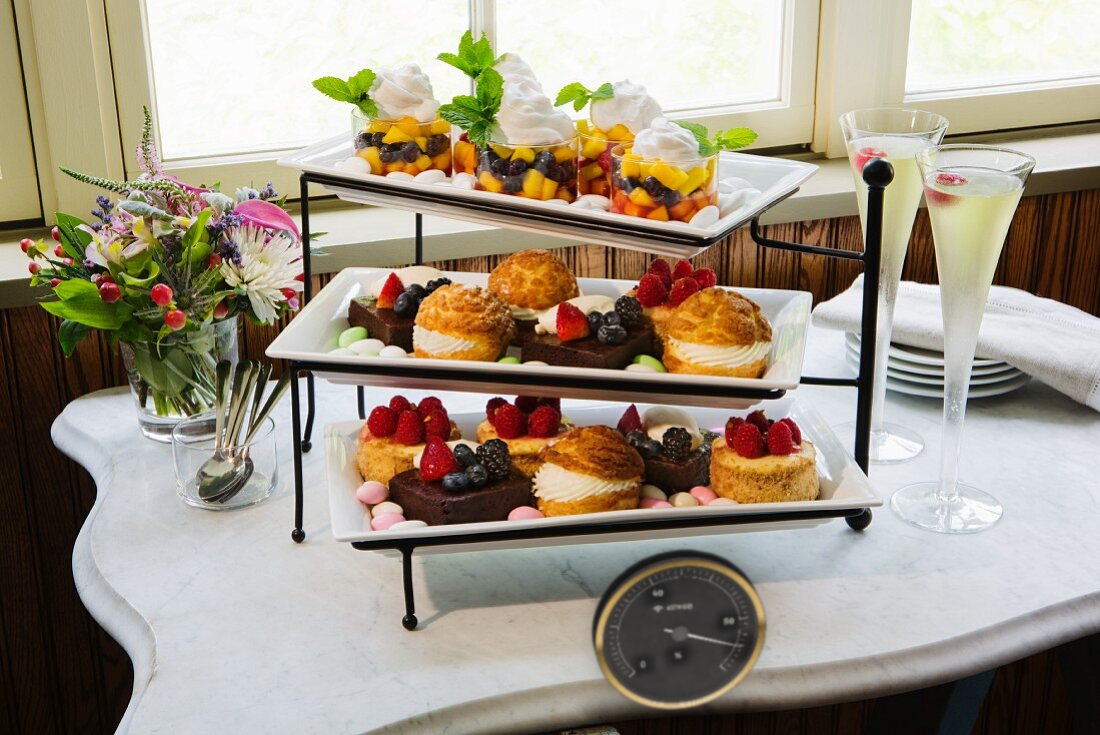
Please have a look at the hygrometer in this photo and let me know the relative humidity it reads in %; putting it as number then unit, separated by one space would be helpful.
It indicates 90 %
